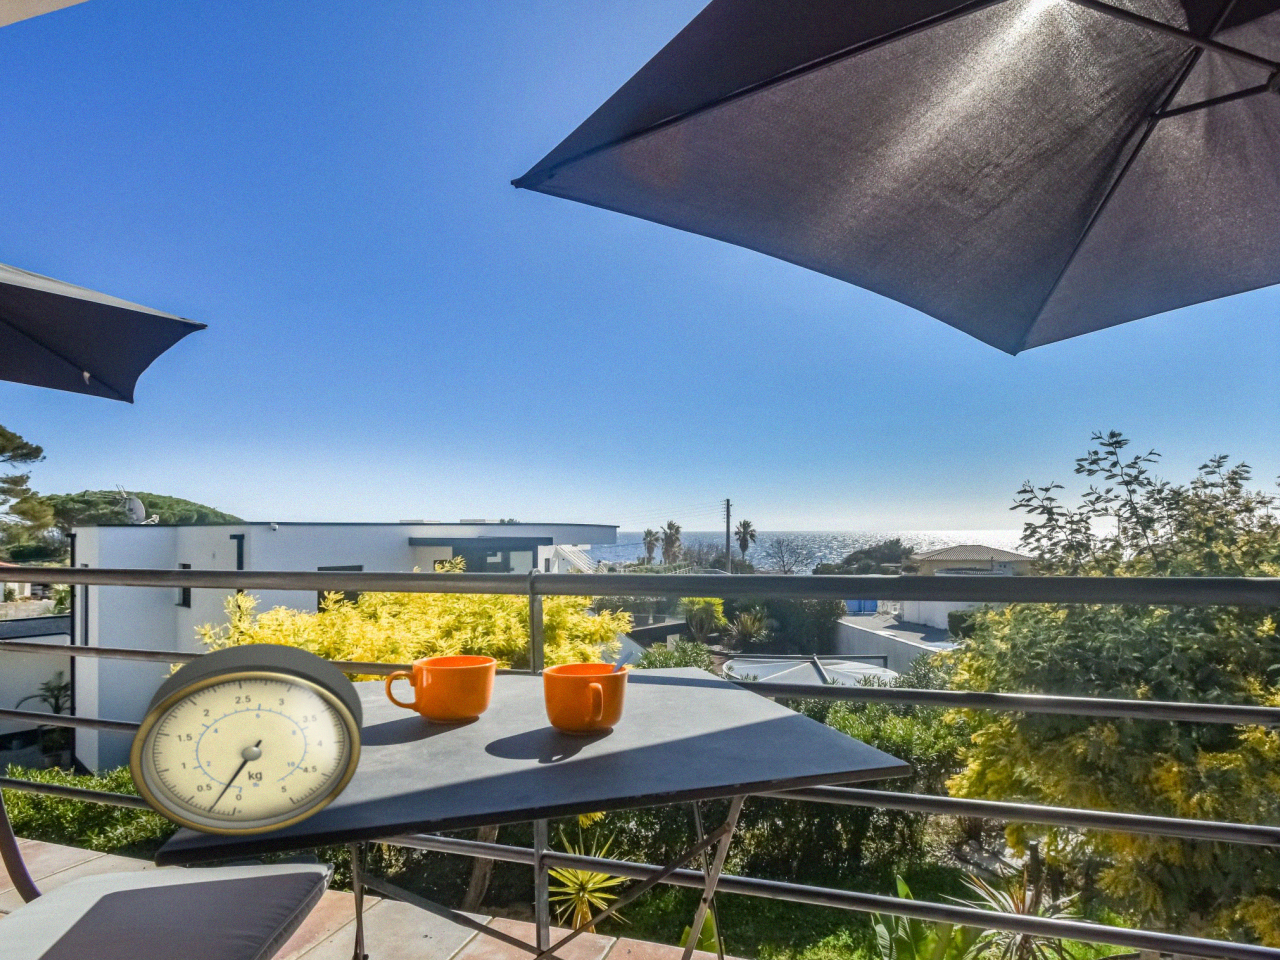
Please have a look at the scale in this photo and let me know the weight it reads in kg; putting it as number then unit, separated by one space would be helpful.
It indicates 0.25 kg
